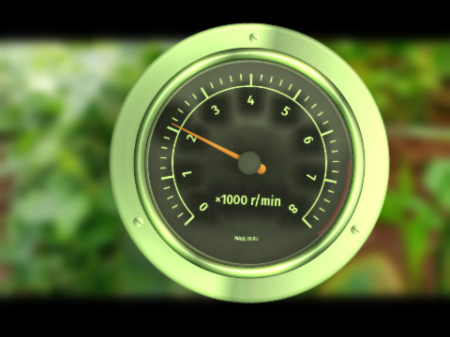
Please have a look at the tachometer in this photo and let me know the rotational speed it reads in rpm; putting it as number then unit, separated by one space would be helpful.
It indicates 2100 rpm
